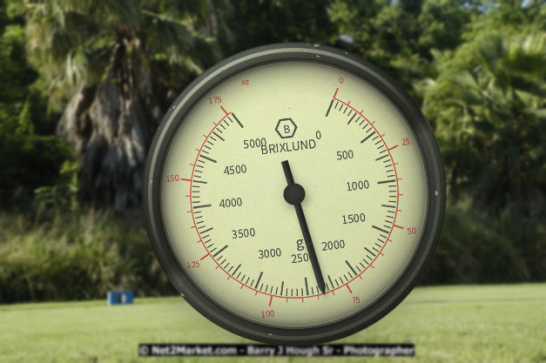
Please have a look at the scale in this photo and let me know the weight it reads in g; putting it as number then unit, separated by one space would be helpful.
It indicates 2350 g
